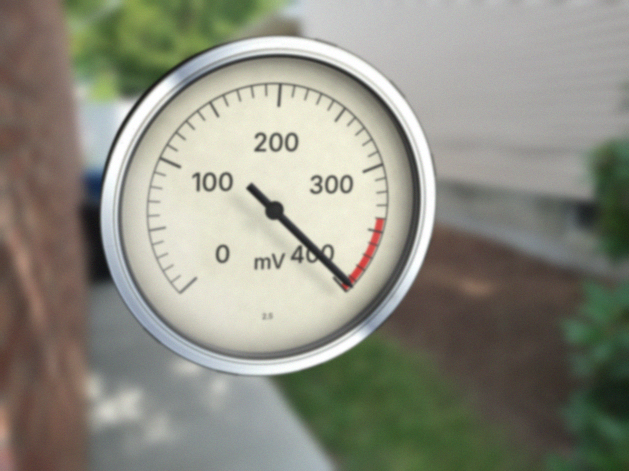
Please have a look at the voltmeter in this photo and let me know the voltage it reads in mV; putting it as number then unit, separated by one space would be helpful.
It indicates 395 mV
